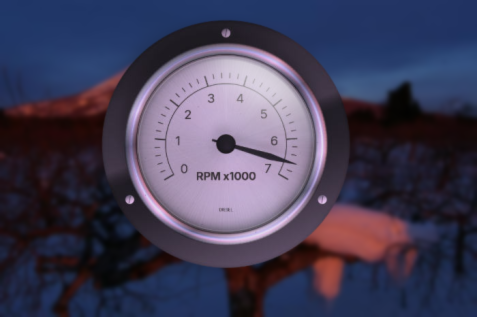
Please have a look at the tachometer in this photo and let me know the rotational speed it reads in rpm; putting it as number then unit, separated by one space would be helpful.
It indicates 6600 rpm
